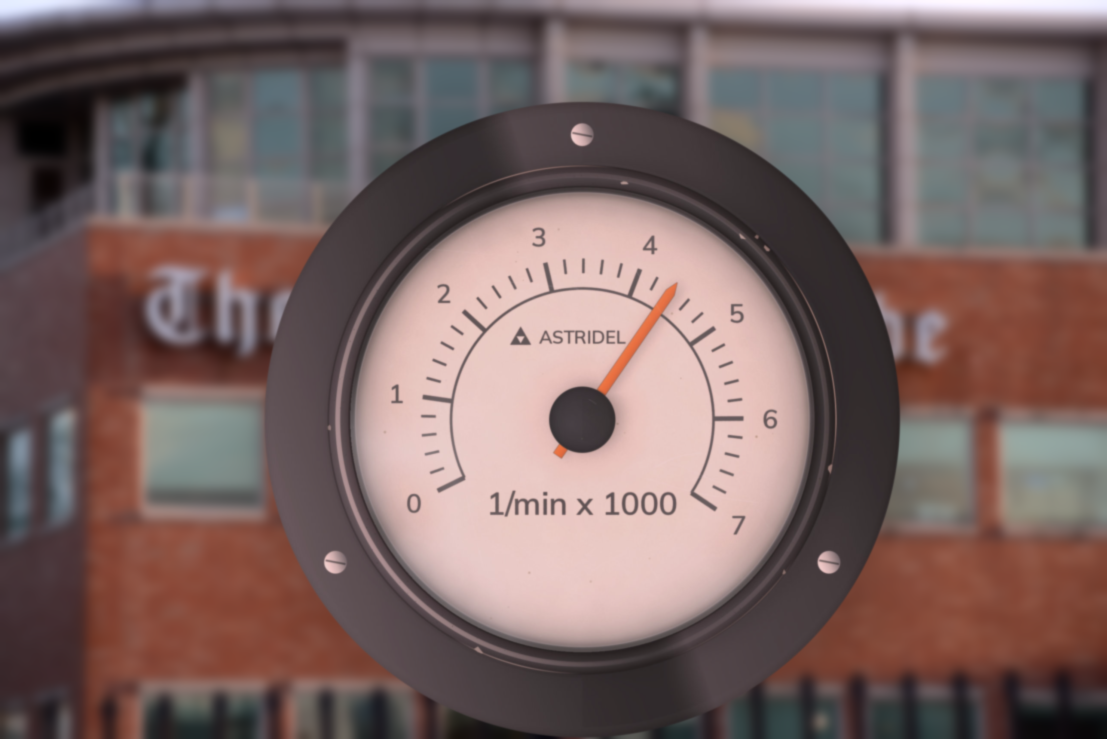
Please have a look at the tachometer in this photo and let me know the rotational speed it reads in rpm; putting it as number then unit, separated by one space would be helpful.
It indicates 4400 rpm
